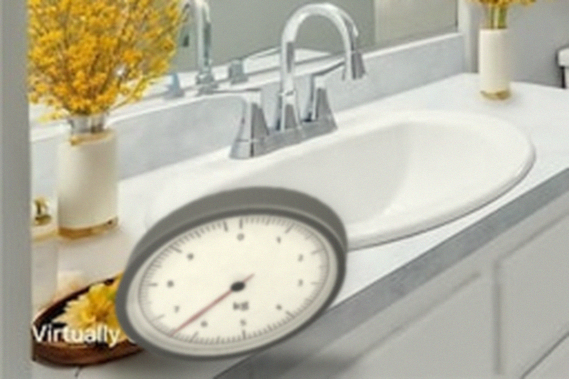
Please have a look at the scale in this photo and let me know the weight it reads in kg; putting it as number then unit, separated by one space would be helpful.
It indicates 6.5 kg
